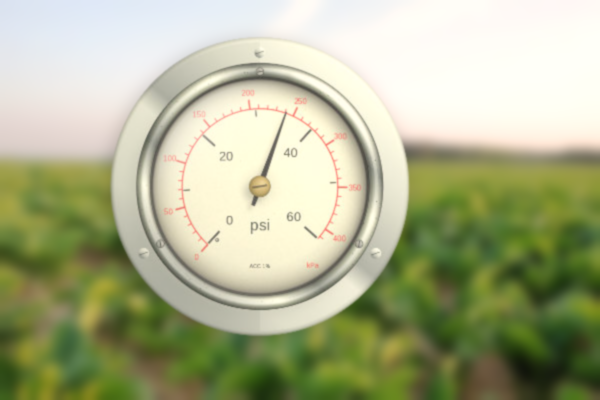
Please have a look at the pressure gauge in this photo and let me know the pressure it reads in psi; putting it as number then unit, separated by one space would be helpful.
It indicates 35 psi
